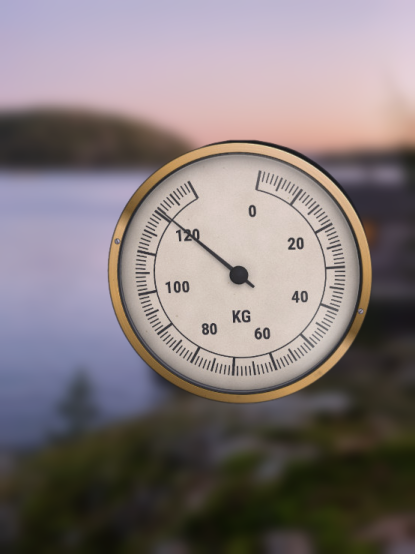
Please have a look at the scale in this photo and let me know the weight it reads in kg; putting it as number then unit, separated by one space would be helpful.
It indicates 121 kg
